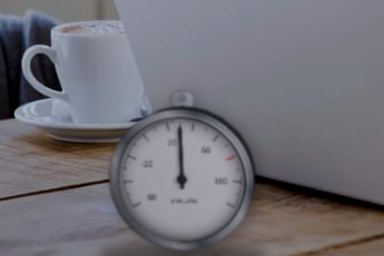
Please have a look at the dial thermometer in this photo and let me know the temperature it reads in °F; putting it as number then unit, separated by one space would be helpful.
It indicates 30 °F
